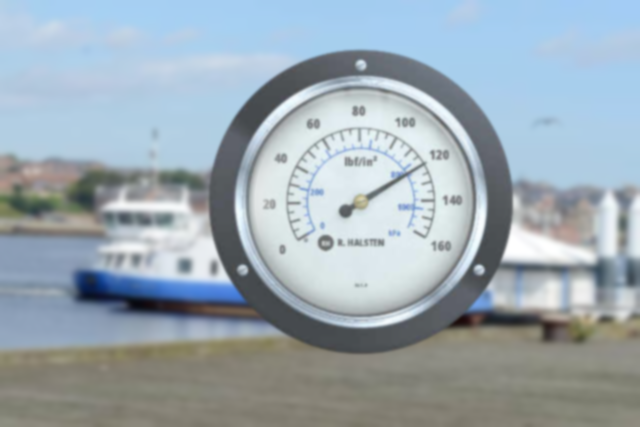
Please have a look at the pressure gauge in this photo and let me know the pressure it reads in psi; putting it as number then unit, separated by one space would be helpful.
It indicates 120 psi
